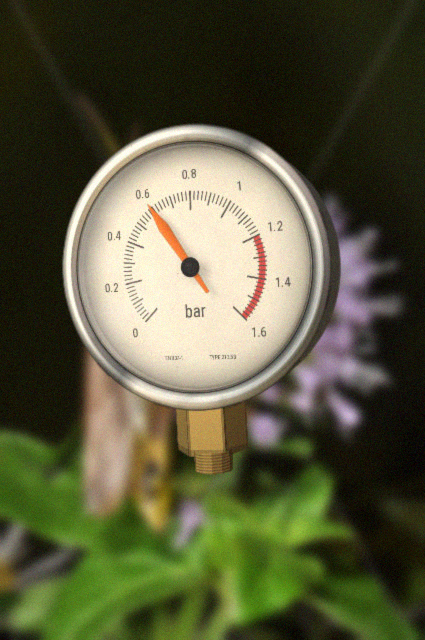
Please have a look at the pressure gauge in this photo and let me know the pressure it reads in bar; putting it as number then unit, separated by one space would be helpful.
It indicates 0.6 bar
